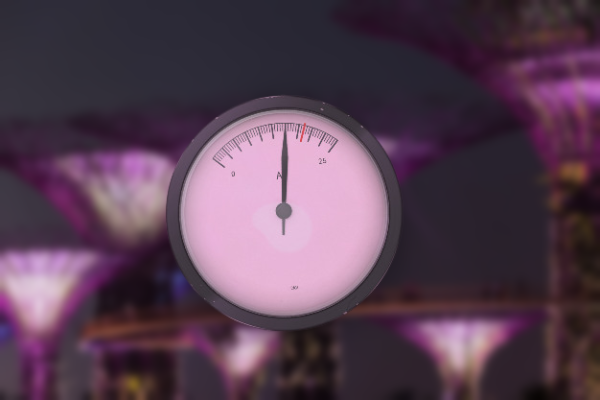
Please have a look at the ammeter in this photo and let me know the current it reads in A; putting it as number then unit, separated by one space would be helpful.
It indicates 15 A
